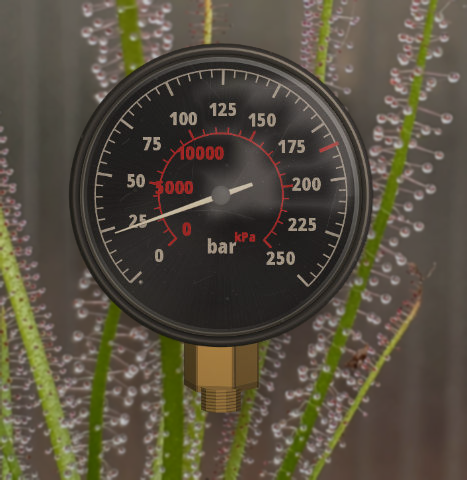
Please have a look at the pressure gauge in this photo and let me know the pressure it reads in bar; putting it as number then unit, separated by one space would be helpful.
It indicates 22.5 bar
